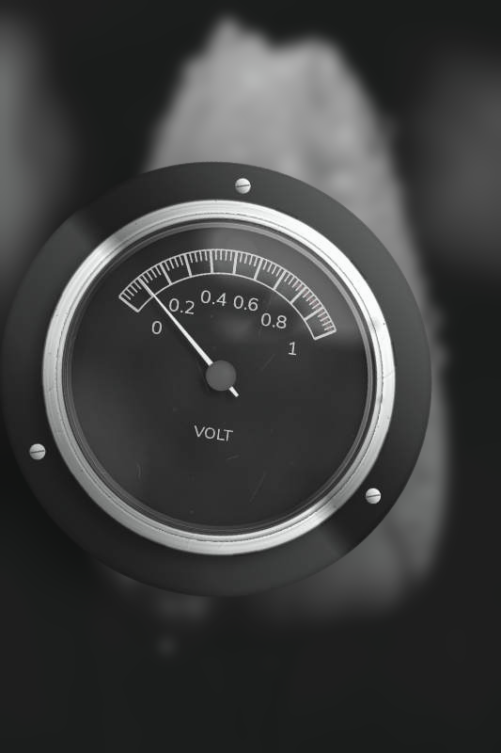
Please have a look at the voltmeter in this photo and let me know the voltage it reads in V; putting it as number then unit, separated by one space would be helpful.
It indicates 0.1 V
